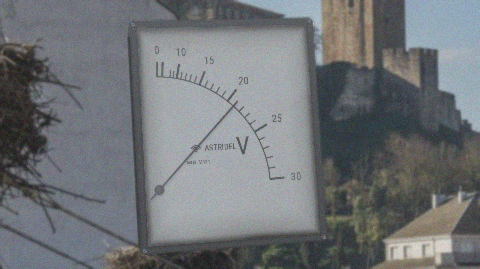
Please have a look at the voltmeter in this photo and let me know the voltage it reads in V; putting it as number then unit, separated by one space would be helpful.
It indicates 21 V
